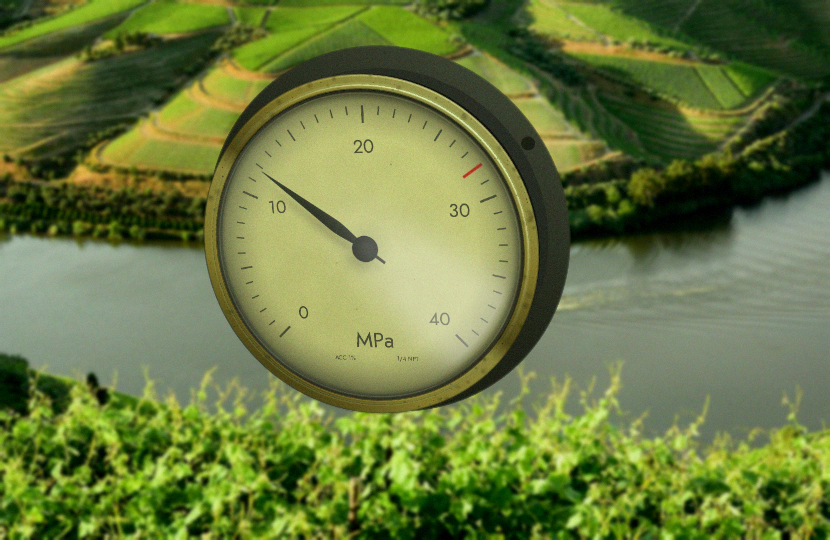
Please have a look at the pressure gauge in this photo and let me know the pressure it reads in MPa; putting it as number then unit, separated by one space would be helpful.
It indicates 12 MPa
